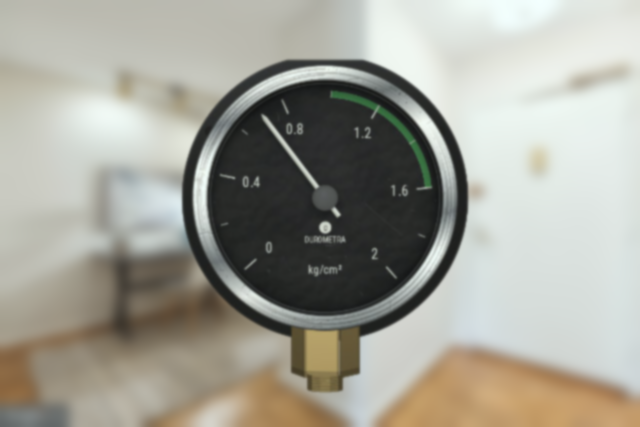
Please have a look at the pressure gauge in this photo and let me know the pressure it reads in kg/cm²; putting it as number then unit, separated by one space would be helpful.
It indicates 0.7 kg/cm²
